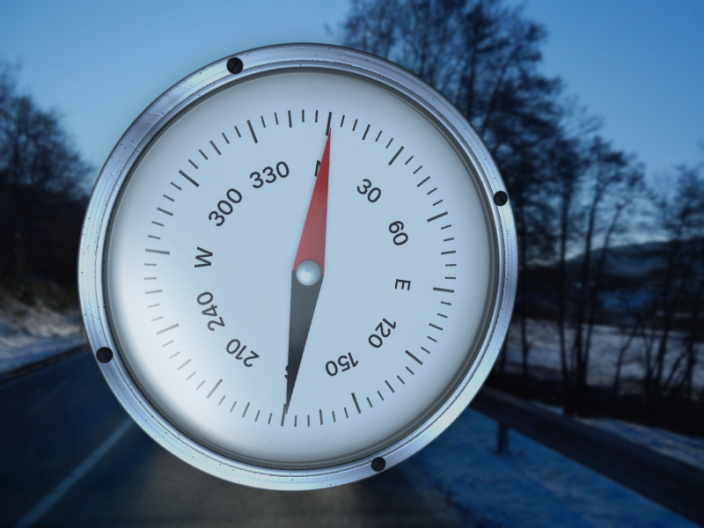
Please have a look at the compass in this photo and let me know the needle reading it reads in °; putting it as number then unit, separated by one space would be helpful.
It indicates 0 °
